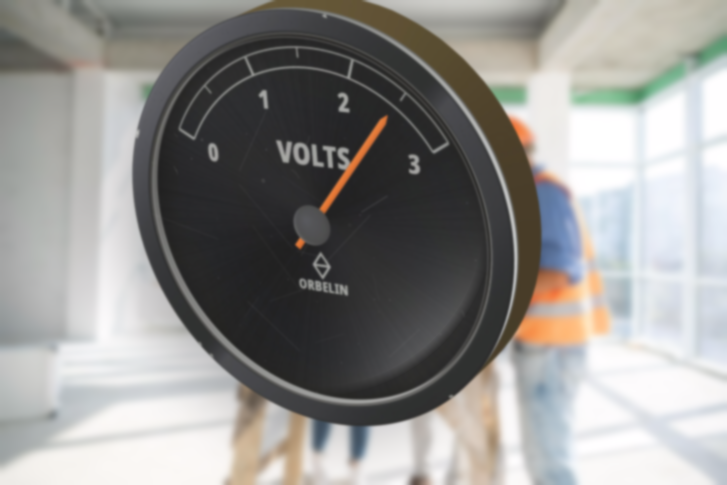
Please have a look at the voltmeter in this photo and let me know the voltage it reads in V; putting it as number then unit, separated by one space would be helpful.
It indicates 2.5 V
